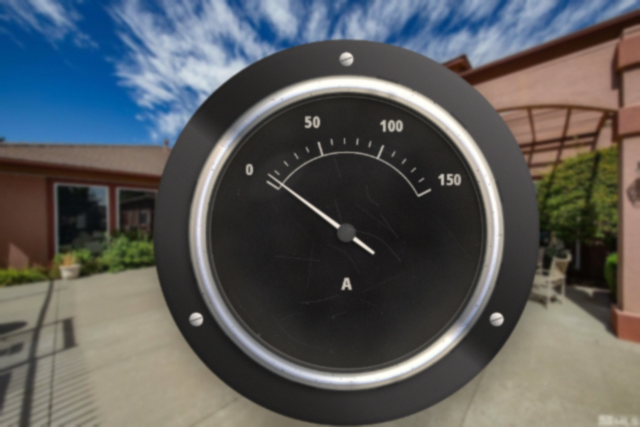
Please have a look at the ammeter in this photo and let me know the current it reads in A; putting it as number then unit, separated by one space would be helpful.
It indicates 5 A
